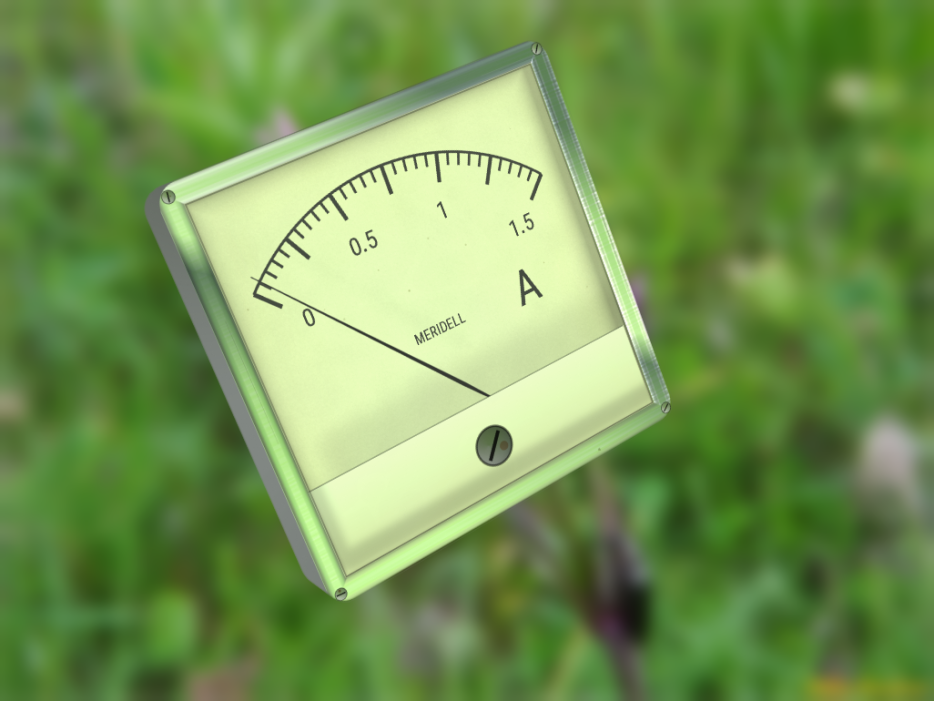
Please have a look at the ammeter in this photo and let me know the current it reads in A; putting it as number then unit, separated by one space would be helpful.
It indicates 0.05 A
